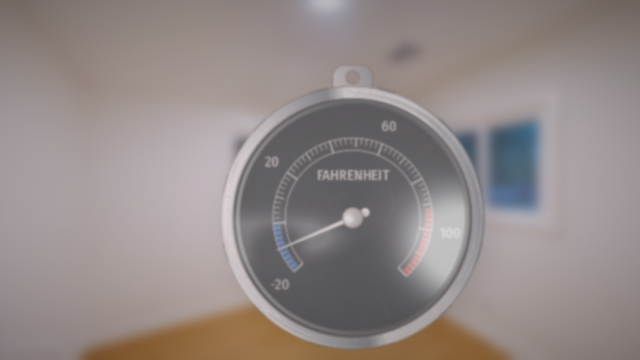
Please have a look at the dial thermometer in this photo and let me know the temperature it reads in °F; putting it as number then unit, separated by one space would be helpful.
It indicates -10 °F
